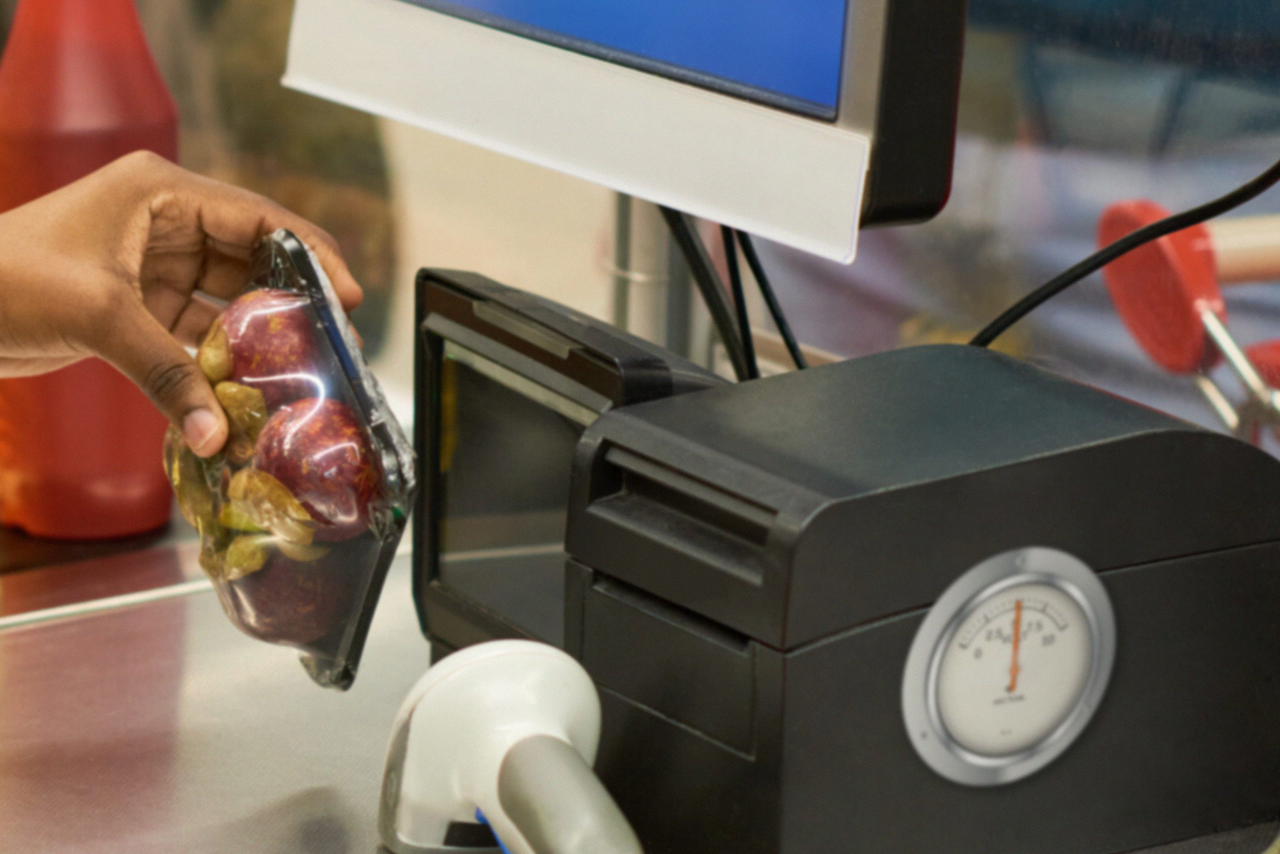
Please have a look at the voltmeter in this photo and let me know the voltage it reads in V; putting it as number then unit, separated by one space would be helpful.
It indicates 5 V
